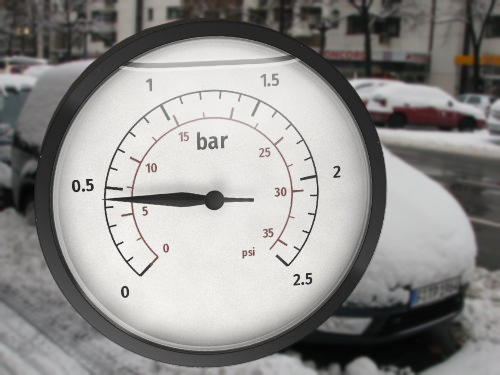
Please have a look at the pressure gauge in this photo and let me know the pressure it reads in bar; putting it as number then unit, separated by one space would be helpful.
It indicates 0.45 bar
